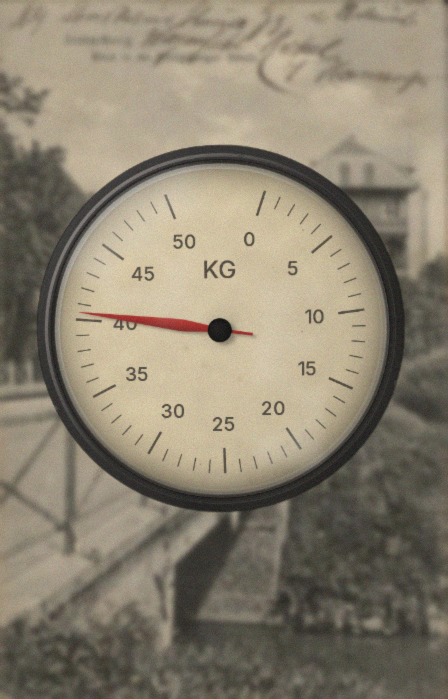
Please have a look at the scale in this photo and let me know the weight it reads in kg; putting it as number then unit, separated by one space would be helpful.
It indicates 40.5 kg
